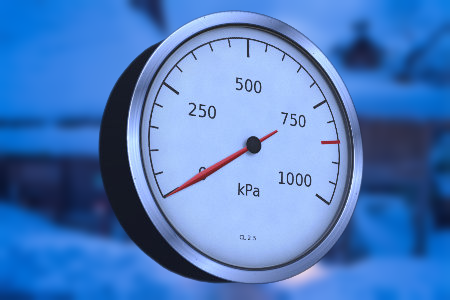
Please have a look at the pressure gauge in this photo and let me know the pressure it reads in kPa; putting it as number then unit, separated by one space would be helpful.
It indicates 0 kPa
